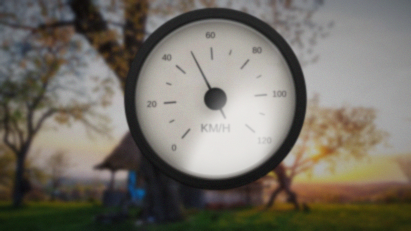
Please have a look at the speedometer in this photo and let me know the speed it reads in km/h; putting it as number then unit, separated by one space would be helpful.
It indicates 50 km/h
